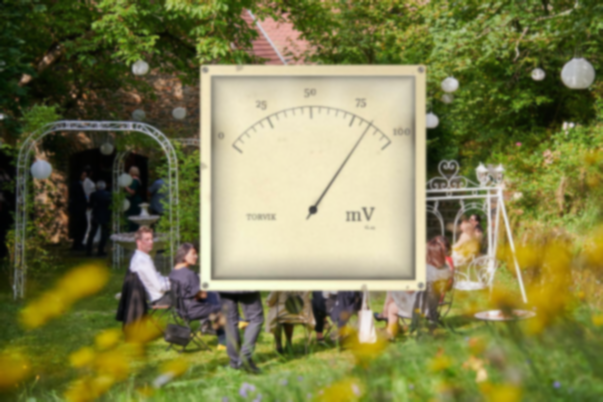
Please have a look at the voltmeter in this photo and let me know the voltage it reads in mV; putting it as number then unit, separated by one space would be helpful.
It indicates 85 mV
